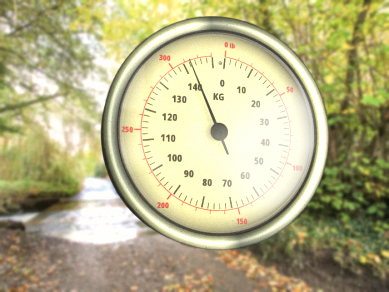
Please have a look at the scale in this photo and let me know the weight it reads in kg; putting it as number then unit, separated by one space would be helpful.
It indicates 142 kg
